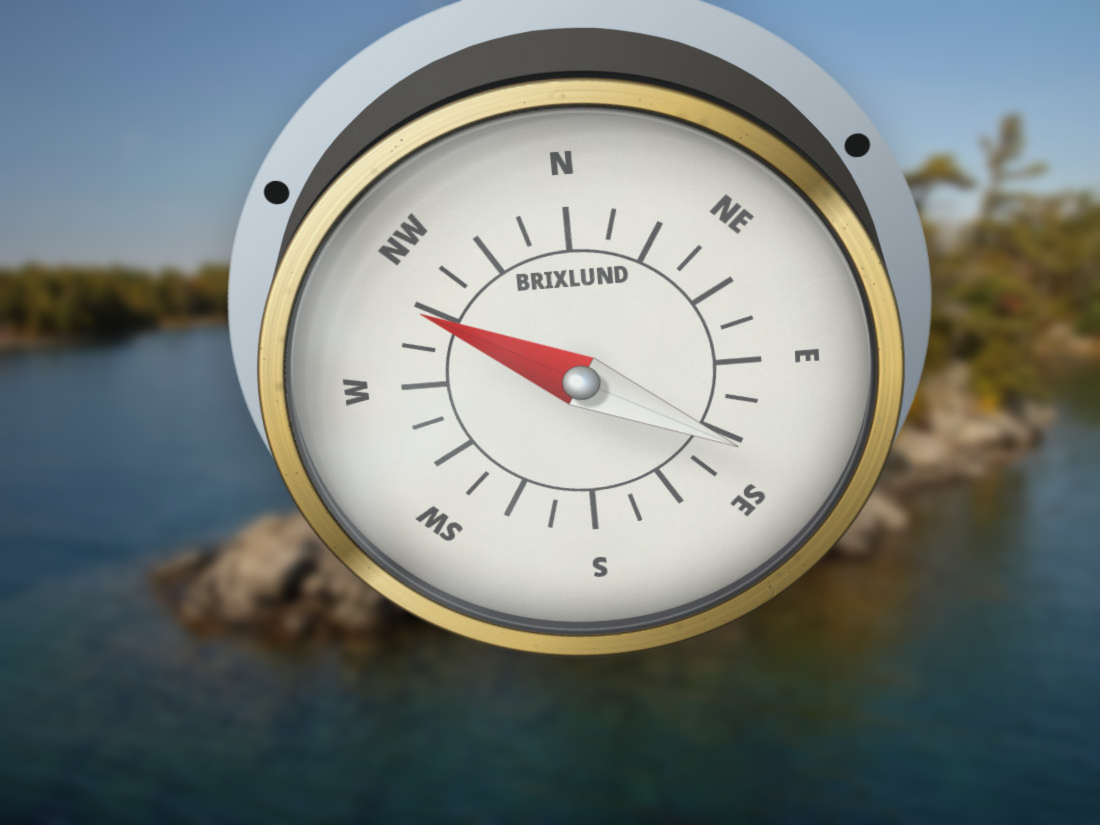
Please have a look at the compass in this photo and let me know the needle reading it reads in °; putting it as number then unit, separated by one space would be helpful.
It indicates 300 °
